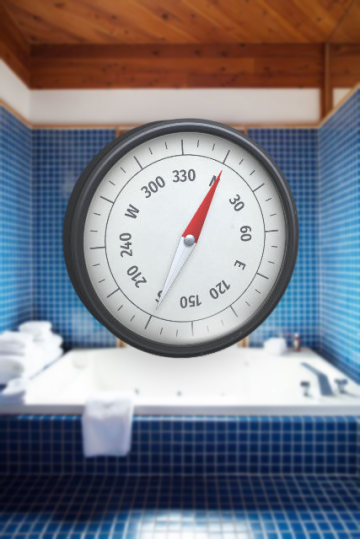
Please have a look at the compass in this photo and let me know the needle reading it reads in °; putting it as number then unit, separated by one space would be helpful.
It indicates 0 °
